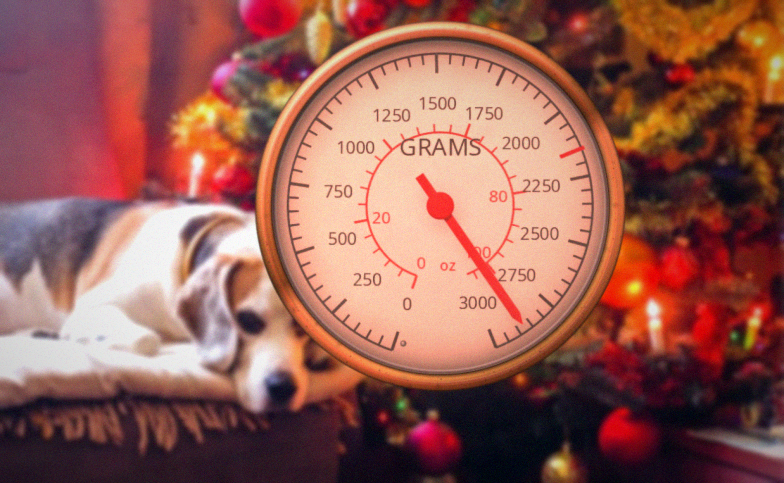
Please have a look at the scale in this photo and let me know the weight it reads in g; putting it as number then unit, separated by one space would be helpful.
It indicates 2875 g
